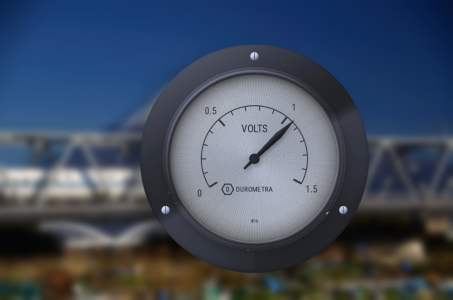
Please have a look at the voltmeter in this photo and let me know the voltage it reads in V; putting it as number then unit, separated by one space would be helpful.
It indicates 1.05 V
